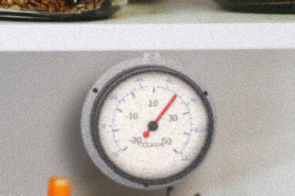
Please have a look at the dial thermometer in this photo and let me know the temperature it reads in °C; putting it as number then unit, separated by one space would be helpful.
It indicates 20 °C
